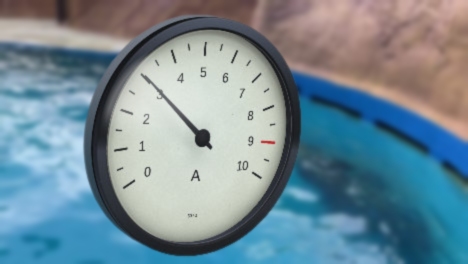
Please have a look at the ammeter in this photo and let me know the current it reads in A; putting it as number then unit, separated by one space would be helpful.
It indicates 3 A
